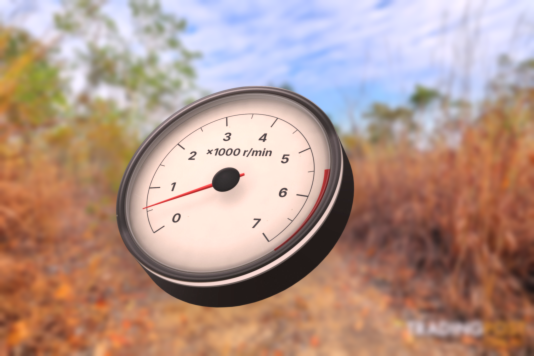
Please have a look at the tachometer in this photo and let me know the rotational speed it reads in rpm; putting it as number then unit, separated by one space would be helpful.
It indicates 500 rpm
